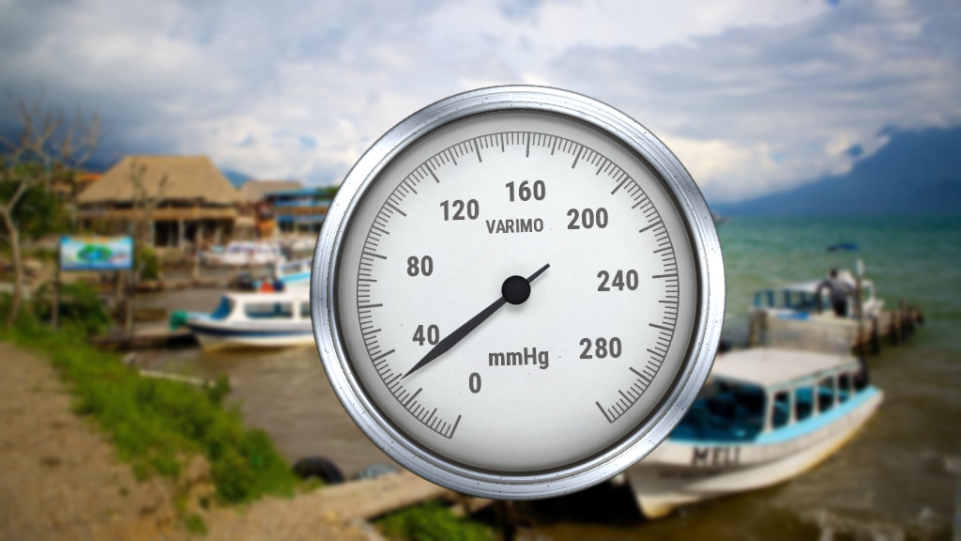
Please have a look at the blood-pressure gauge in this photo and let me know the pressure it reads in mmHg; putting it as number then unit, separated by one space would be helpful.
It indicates 28 mmHg
